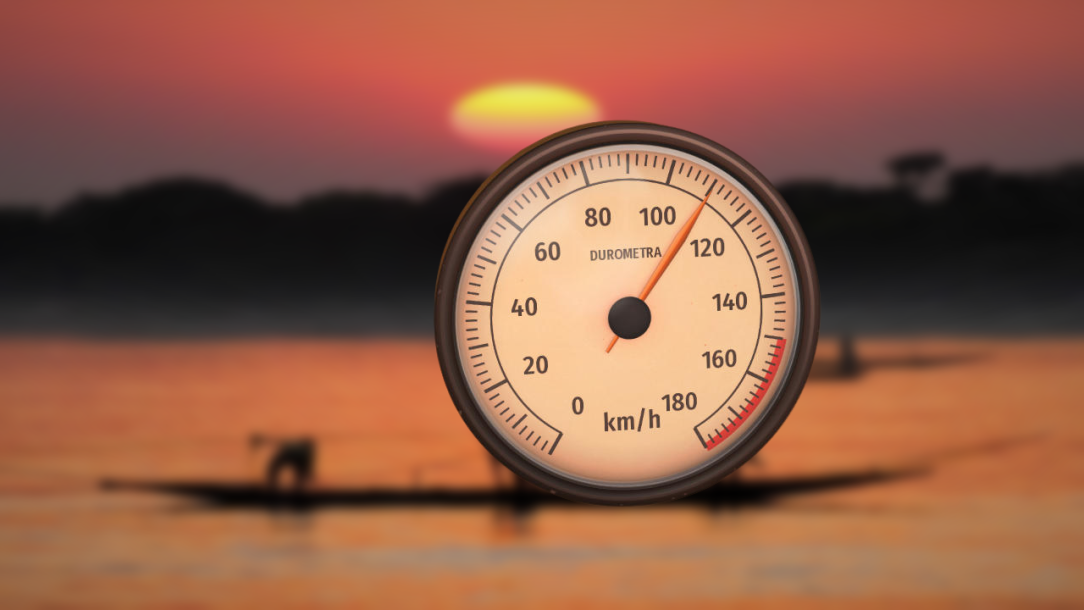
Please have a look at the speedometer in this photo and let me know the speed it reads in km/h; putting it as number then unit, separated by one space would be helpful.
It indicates 110 km/h
